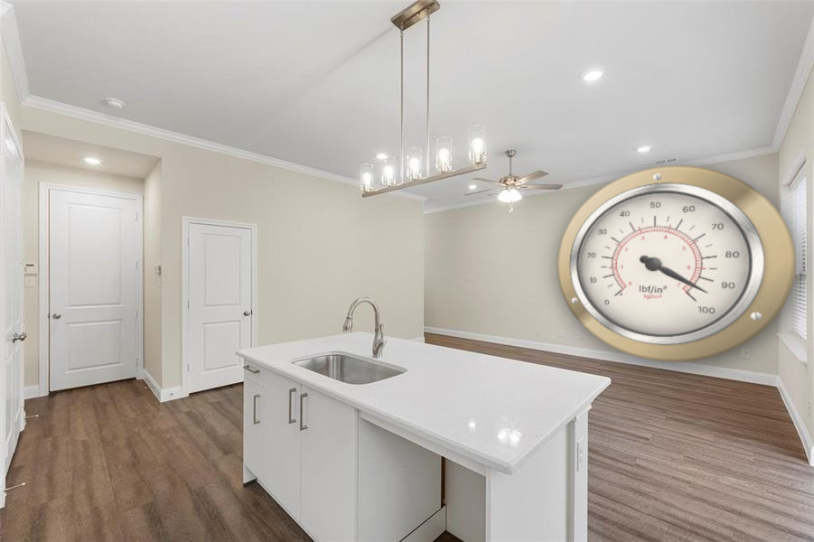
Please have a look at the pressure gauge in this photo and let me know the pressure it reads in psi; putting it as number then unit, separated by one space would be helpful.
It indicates 95 psi
